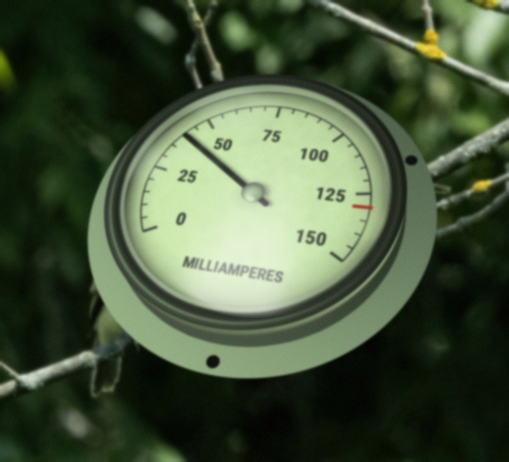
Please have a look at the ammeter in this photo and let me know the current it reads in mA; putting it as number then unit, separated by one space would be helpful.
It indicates 40 mA
